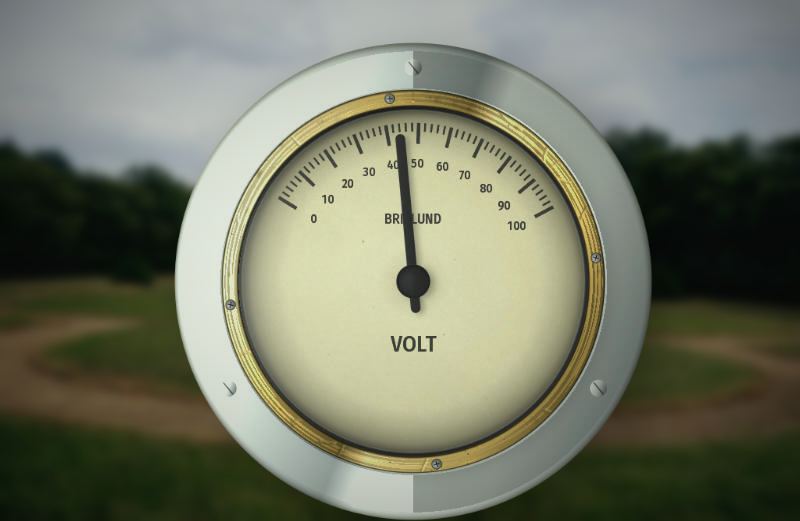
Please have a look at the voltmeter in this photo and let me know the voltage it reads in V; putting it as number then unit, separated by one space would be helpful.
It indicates 44 V
